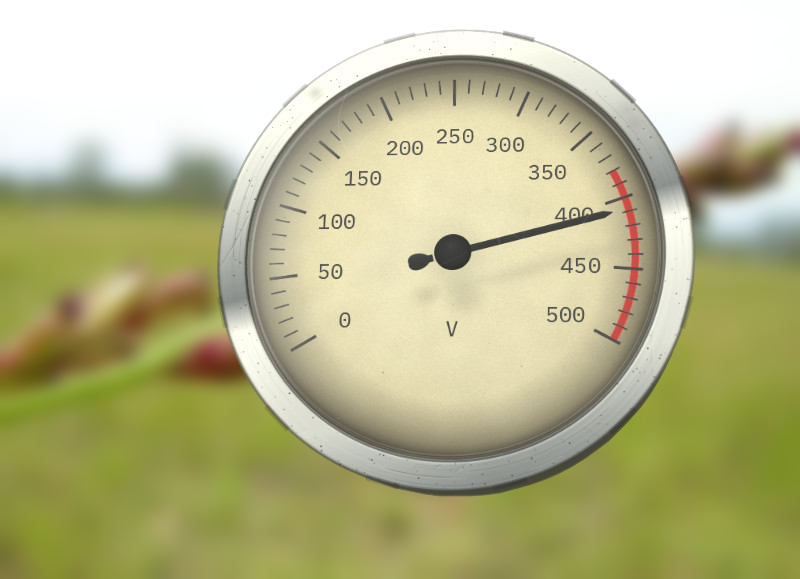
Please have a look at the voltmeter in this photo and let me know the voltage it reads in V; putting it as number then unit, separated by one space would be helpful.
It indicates 410 V
